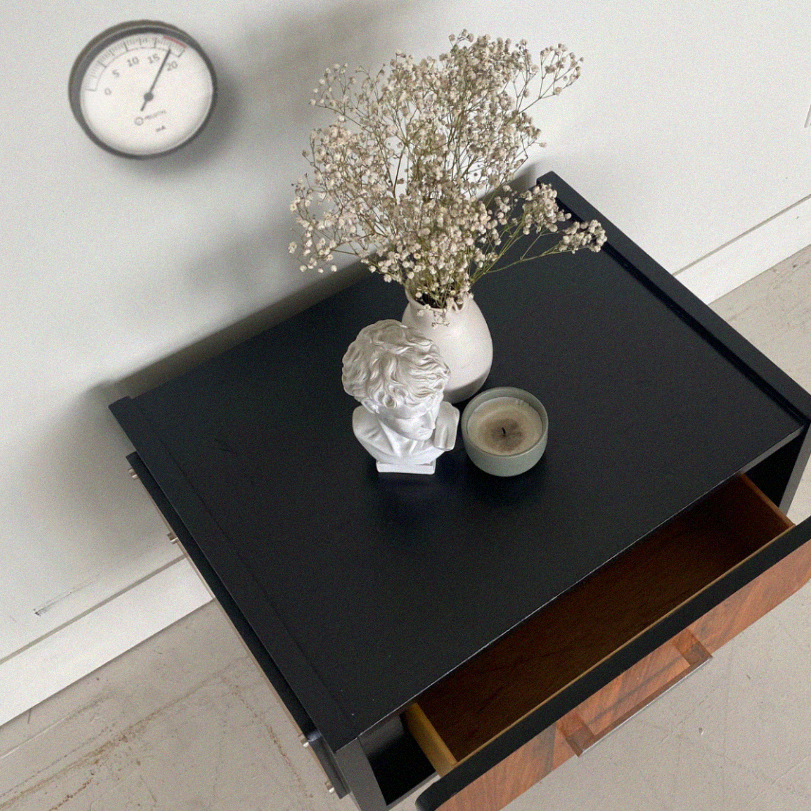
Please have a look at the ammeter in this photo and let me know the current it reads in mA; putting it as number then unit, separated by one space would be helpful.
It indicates 17.5 mA
